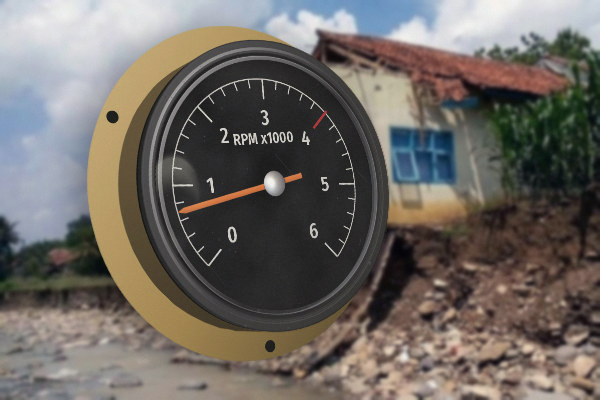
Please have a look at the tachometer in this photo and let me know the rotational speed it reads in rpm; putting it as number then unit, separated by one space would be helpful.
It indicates 700 rpm
